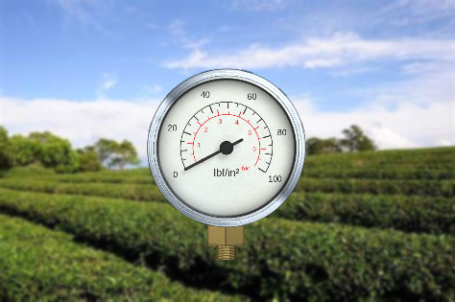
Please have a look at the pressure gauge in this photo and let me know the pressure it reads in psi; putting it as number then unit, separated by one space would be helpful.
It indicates 0 psi
